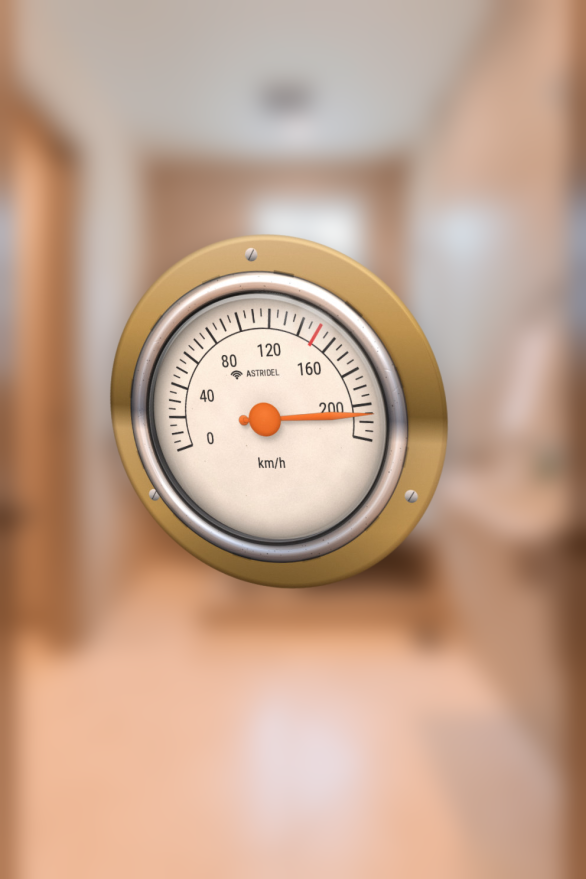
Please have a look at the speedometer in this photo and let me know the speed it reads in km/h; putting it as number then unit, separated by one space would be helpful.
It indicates 205 km/h
